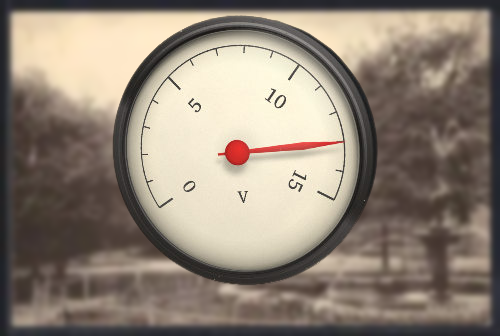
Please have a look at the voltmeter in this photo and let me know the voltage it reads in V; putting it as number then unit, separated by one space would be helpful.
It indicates 13 V
